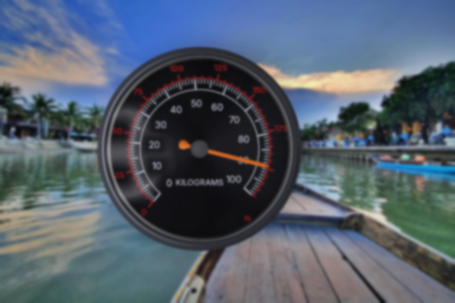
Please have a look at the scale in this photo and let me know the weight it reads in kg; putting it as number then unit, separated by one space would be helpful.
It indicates 90 kg
